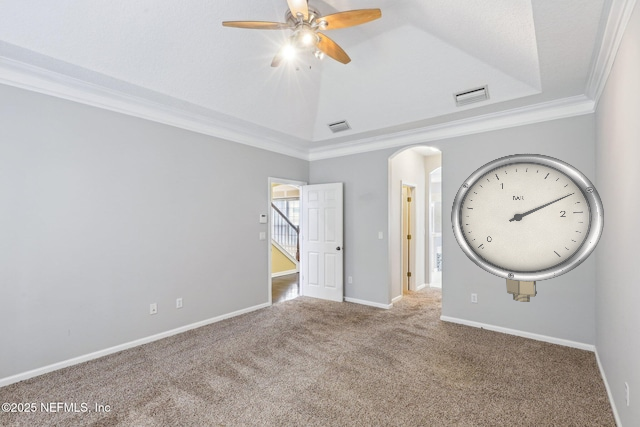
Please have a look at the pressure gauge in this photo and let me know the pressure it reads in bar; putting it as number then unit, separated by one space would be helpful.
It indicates 1.8 bar
